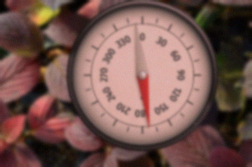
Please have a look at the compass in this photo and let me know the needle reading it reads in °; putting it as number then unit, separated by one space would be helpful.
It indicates 172.5 °
